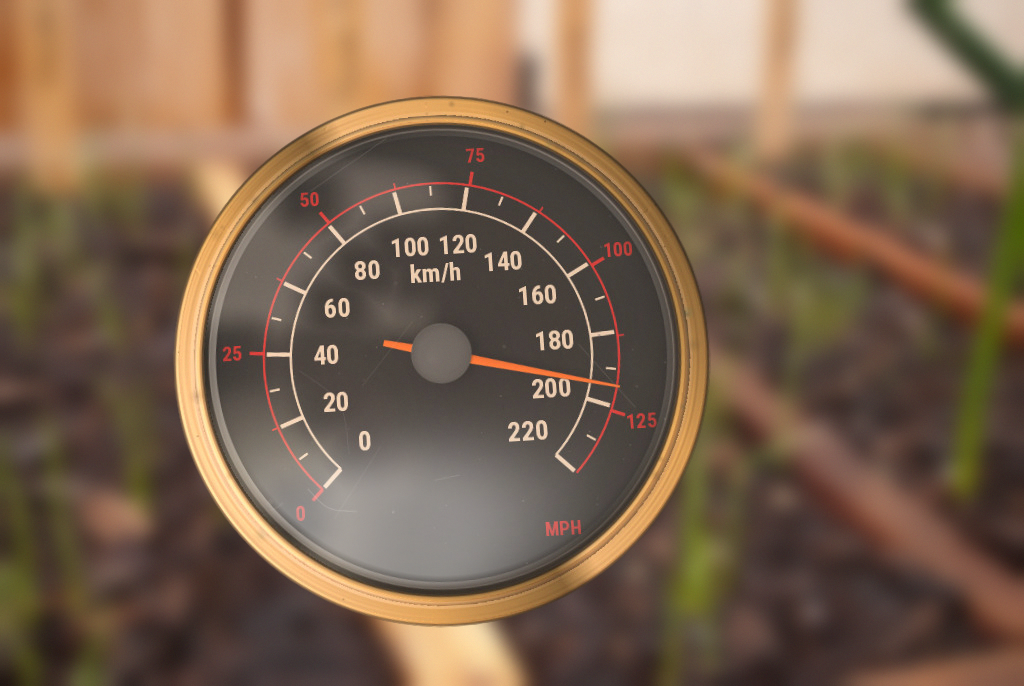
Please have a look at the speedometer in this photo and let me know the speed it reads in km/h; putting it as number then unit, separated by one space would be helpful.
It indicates 195 km/h
